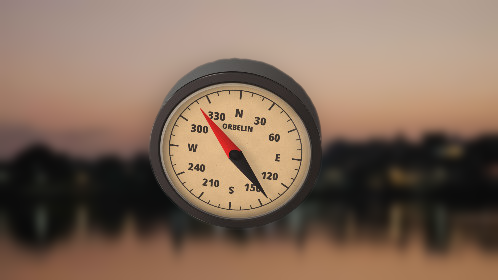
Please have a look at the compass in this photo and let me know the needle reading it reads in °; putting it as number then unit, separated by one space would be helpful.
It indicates 320 °
